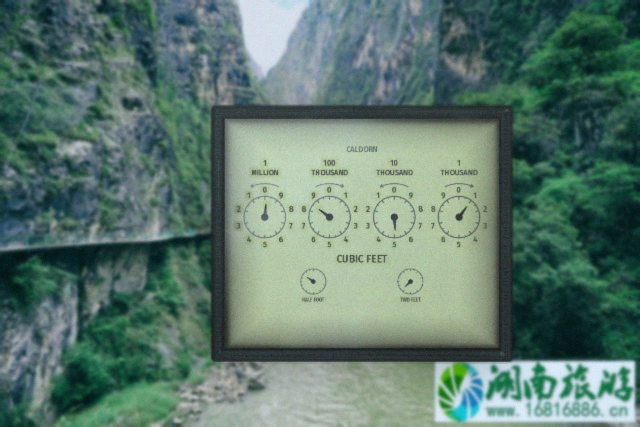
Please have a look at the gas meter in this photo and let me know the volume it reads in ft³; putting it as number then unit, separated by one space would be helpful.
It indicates 985100 ft³
